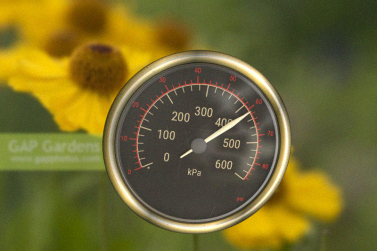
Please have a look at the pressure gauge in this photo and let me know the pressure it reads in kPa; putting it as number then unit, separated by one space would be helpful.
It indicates 420 kPa
